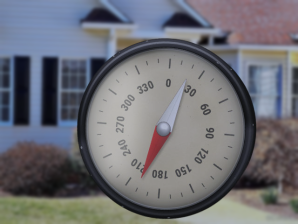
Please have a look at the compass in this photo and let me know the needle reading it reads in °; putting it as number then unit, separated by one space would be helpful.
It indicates 200 °
